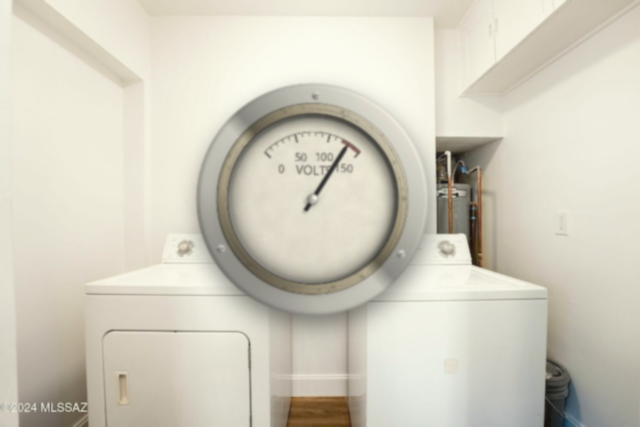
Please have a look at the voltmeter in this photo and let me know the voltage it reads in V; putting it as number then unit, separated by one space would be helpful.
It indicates 130 V
